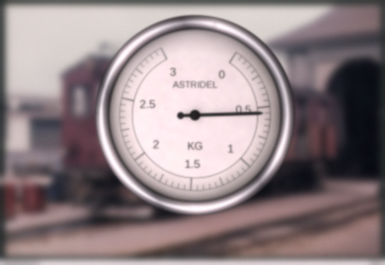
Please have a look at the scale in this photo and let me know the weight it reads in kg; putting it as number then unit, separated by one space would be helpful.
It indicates 0.55 kg
